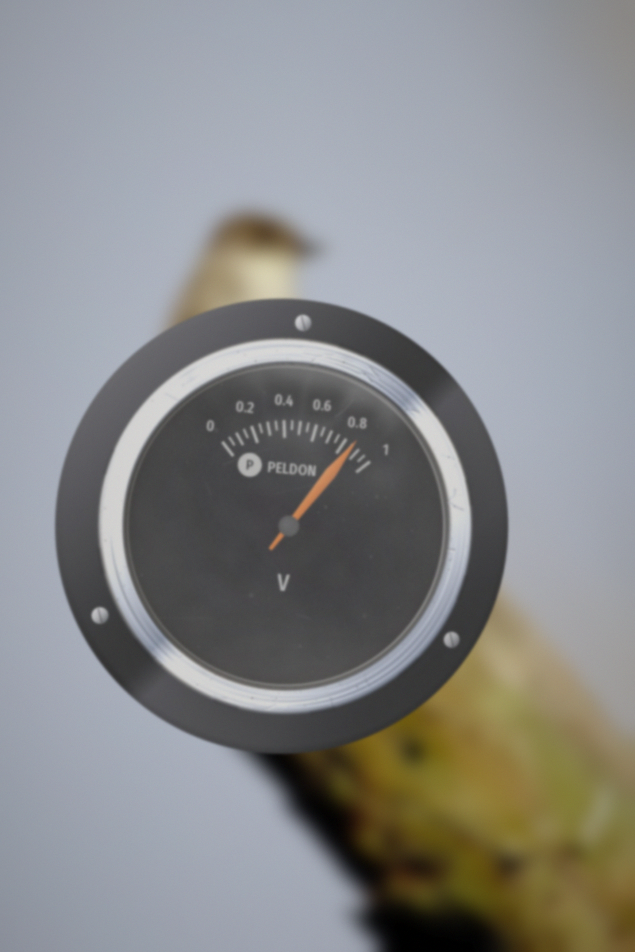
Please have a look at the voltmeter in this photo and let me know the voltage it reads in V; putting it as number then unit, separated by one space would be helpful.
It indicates 0.85 V
